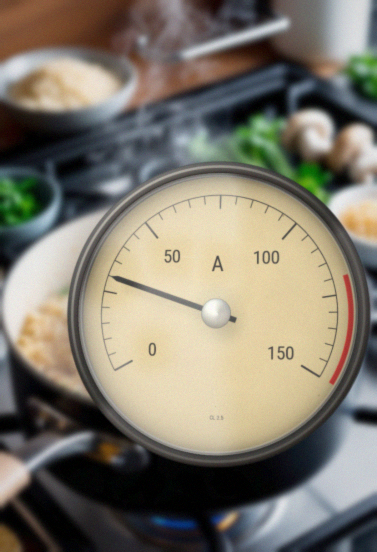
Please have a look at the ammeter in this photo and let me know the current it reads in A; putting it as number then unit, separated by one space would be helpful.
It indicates 30 A
